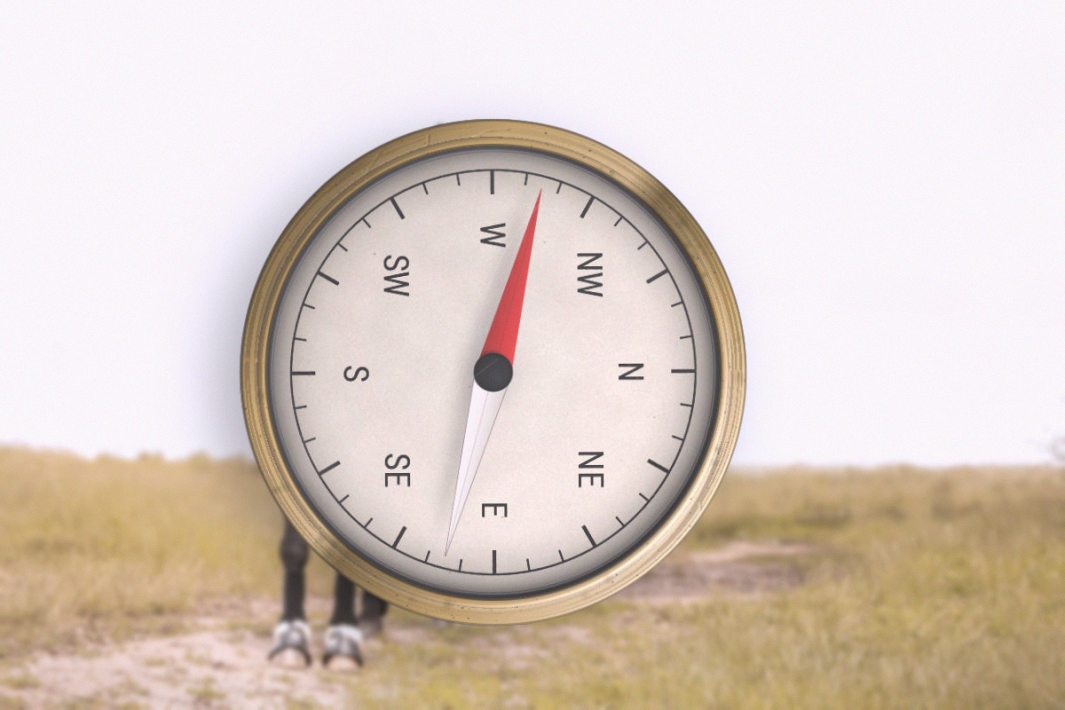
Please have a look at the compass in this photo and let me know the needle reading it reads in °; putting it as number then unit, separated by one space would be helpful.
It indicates 285 °
